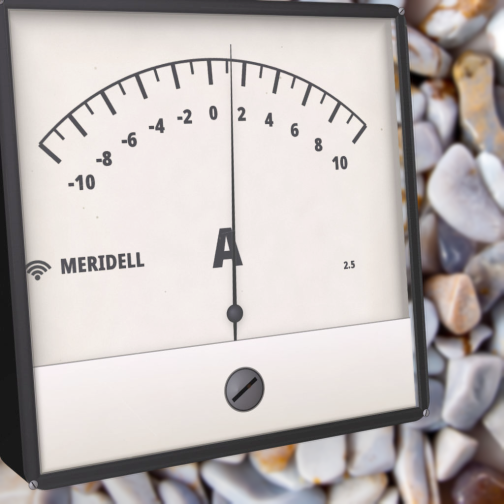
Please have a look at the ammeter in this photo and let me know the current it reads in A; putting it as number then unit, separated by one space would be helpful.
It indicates 1 A
